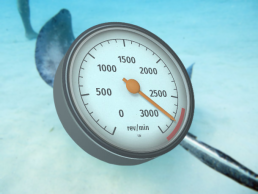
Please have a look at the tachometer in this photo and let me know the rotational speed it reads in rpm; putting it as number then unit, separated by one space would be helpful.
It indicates 2800 rpm
